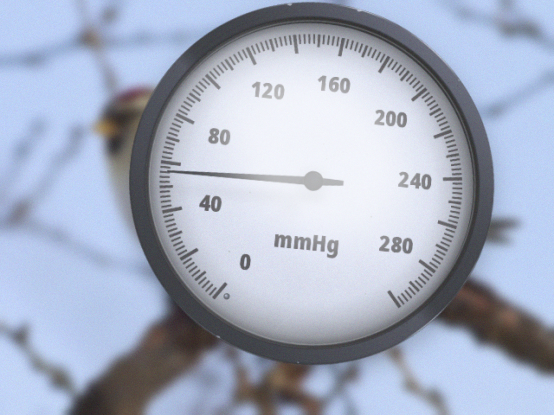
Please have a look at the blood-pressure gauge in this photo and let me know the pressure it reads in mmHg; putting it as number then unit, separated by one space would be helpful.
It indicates 56 mmHg
